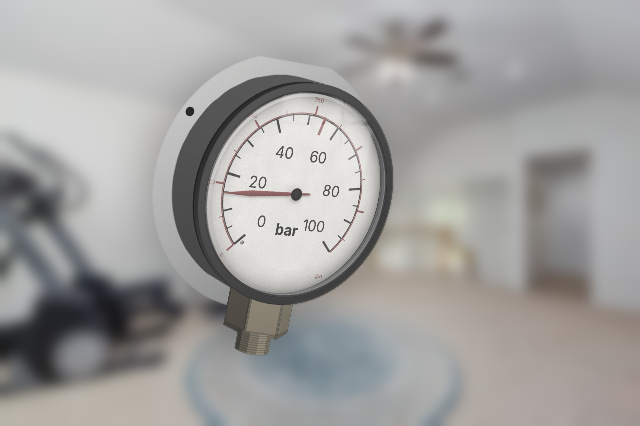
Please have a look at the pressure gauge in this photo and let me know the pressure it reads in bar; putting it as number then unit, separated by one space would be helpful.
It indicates 15 bar
